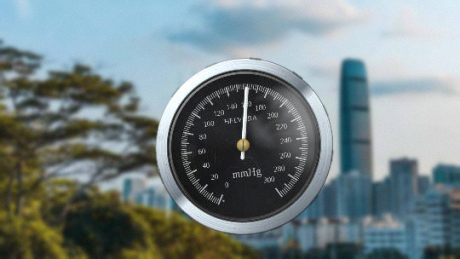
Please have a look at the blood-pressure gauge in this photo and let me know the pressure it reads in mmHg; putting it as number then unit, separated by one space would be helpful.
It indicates 160 mmHg
